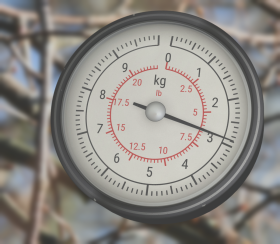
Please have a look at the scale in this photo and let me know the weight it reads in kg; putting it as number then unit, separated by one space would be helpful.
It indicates 2.9 kg
